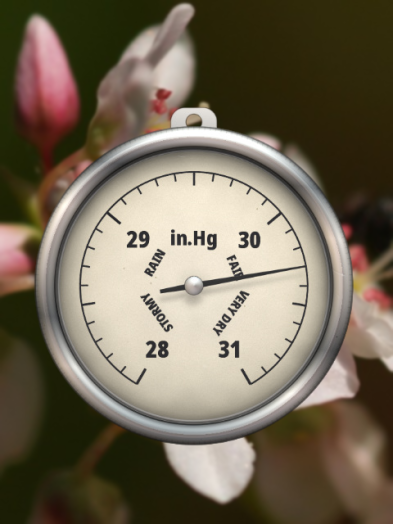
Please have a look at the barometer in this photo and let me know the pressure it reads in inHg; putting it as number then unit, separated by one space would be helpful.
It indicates 30.3 inHg
